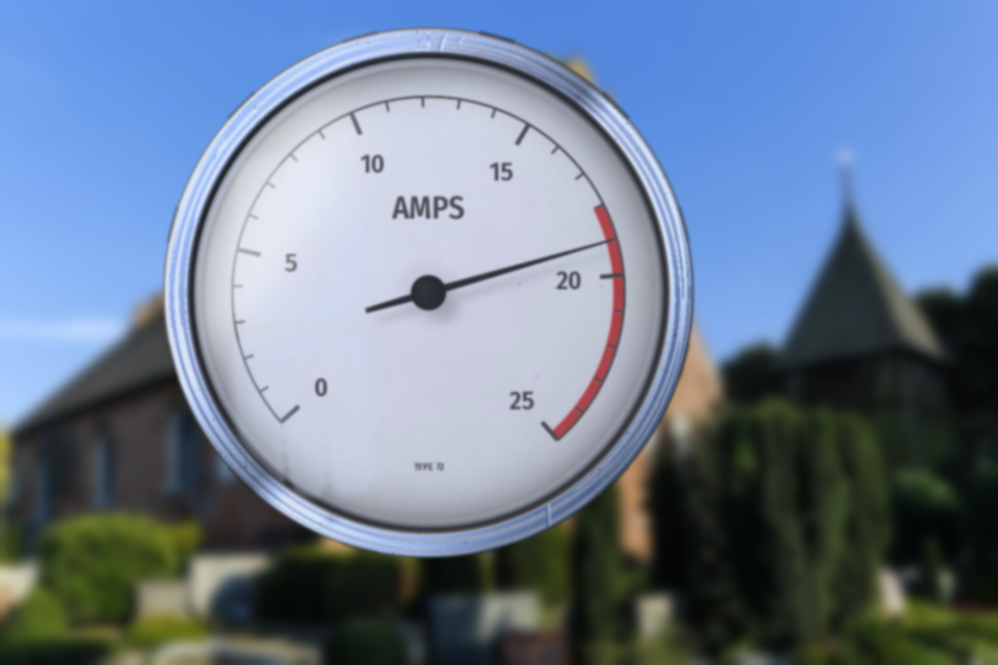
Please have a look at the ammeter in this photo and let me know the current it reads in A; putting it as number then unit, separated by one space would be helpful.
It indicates 19 A
